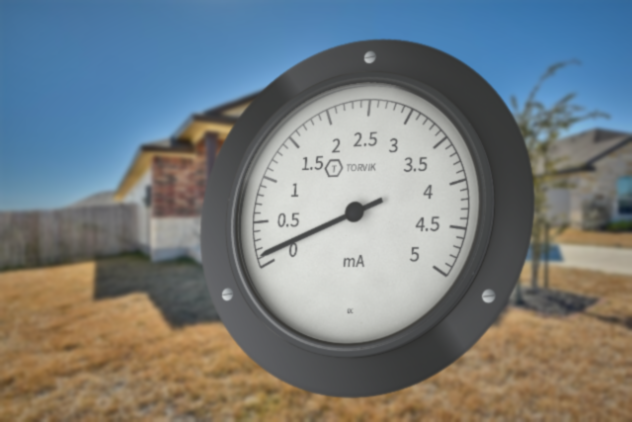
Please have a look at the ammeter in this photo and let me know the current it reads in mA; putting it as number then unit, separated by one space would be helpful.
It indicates 0.1 mA
